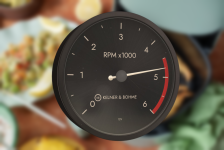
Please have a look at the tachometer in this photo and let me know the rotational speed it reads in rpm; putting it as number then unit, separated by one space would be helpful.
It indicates 4750 rpm
